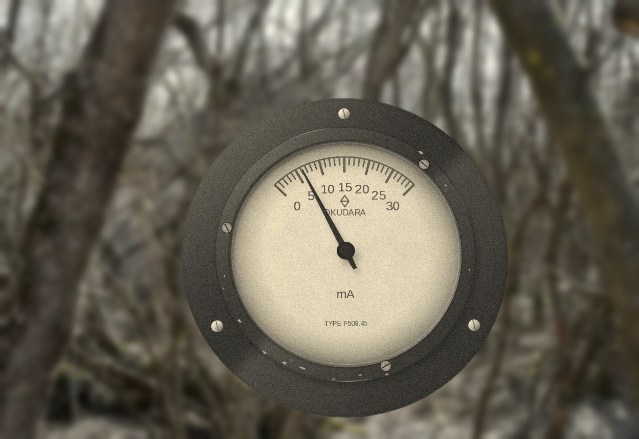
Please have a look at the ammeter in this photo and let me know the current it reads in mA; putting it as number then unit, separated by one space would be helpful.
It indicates 6 mA
